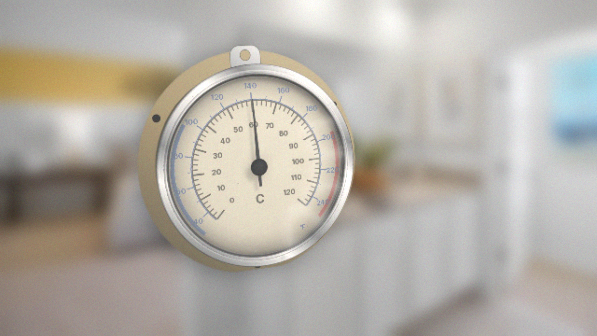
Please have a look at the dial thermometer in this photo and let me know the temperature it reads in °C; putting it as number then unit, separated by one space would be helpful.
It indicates 60 °C
